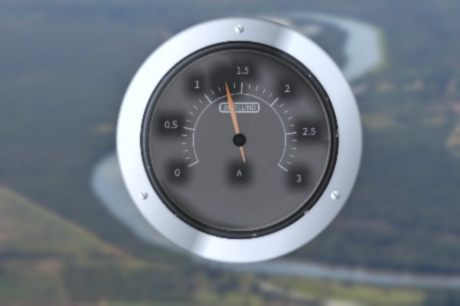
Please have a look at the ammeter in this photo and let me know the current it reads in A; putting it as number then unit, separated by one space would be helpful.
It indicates 1.3 A
